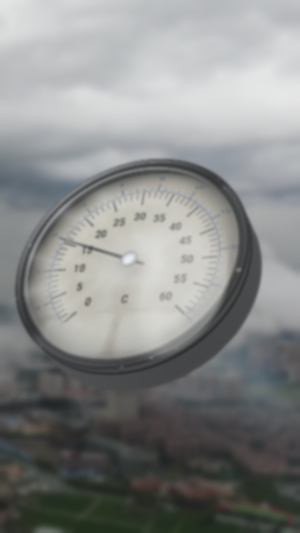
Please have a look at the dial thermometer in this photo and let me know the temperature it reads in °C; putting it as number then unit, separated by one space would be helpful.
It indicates 15 °C
